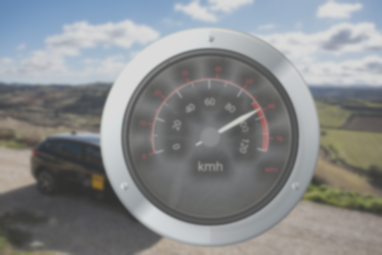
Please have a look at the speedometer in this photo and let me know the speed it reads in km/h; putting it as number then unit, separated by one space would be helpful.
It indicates 95 km/h
